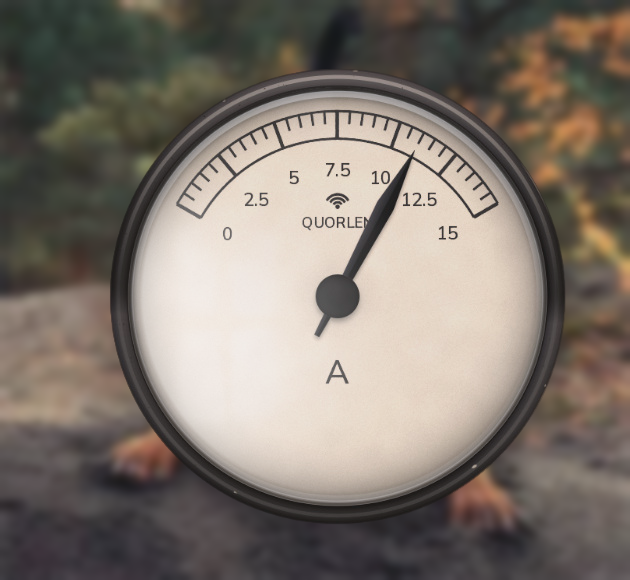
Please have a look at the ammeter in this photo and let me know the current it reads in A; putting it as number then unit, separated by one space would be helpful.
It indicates 11 A
